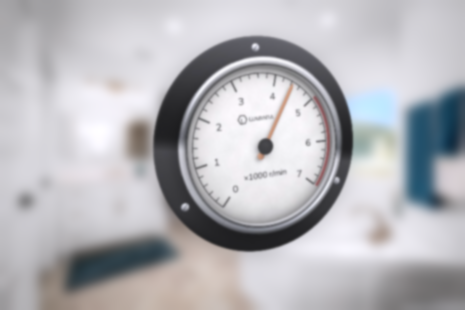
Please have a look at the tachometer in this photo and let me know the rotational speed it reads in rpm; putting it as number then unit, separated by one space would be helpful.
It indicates 4400 rpm
